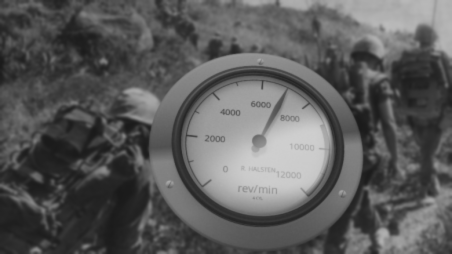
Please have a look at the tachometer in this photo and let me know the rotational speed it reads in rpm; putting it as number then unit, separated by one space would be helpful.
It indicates 7000 rpm
